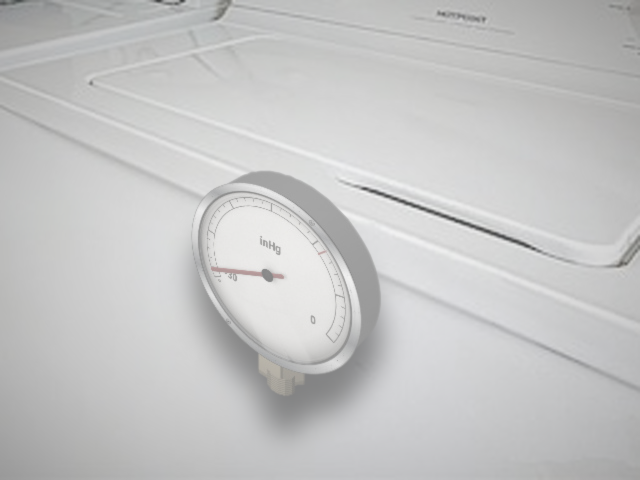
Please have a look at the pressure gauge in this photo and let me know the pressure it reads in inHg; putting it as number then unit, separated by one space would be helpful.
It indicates -29 inHg
